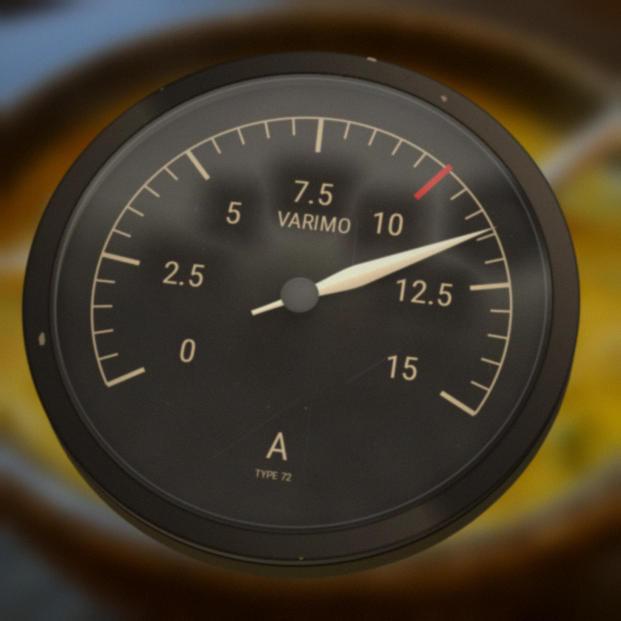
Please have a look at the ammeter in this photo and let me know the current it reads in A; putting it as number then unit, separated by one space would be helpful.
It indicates 11.5 A
